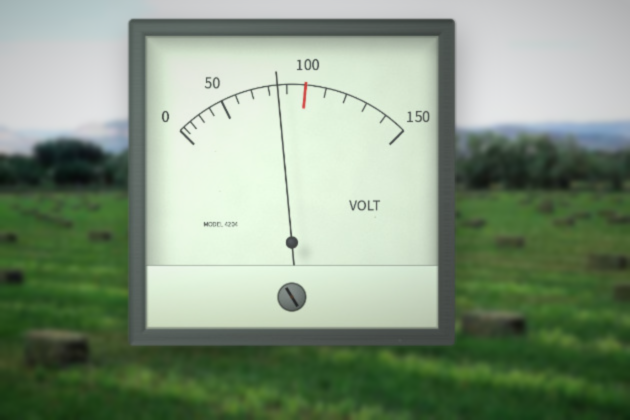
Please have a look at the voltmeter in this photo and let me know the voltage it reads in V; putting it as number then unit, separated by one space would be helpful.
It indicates 85 V
